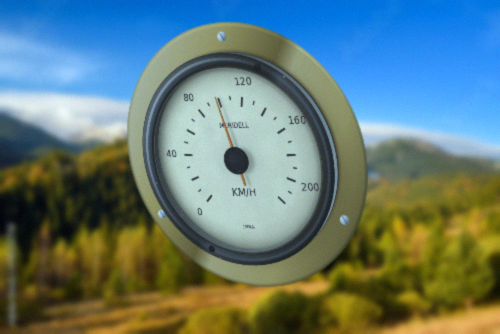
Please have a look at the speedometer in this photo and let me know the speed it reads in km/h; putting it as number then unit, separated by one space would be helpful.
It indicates 100 km/h
